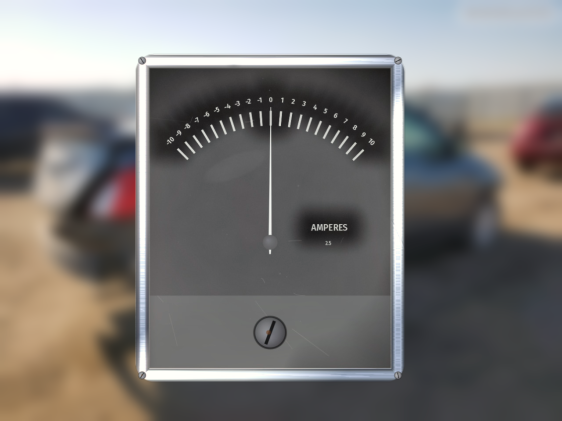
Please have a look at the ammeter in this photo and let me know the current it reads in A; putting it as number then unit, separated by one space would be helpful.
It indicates 0 A
